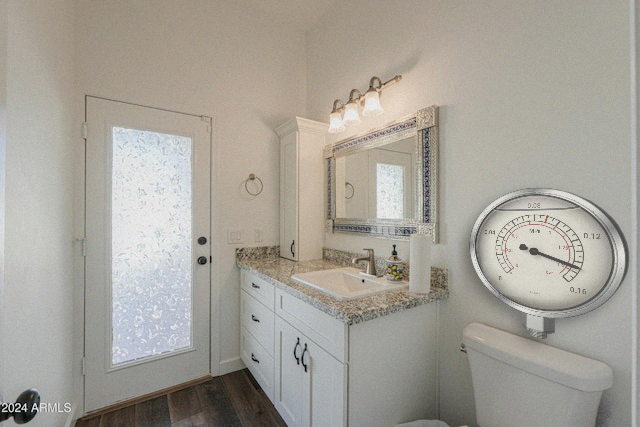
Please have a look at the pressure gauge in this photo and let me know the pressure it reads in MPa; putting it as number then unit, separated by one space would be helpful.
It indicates 0.145 MPa
